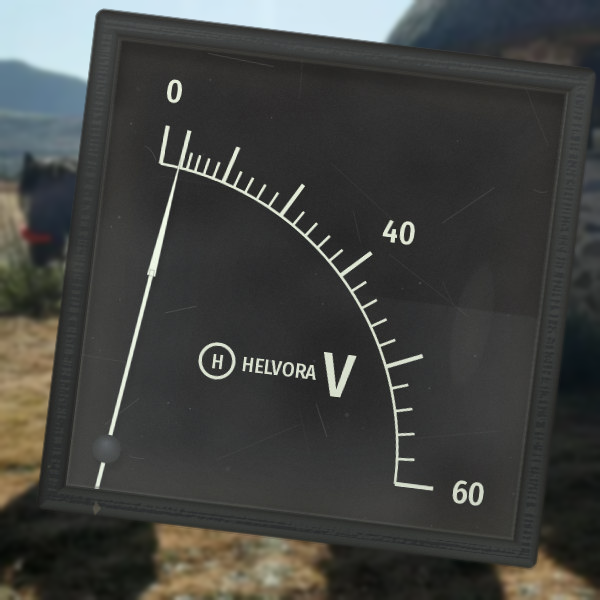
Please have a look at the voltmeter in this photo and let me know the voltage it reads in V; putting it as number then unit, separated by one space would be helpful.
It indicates 10 V
